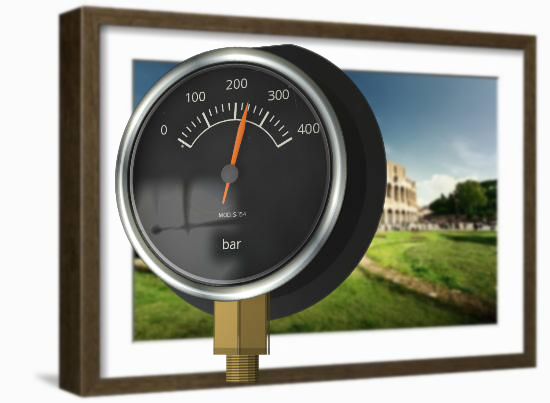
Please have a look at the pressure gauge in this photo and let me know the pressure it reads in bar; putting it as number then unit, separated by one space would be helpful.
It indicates 240 bar
